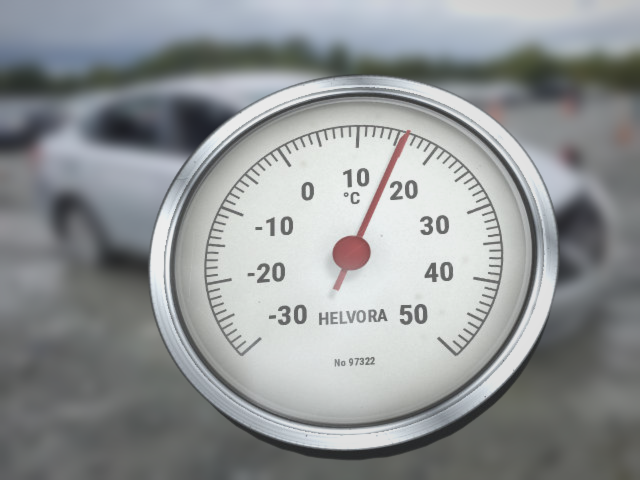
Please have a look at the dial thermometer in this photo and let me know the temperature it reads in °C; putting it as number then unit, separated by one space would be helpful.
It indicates 16 °C
